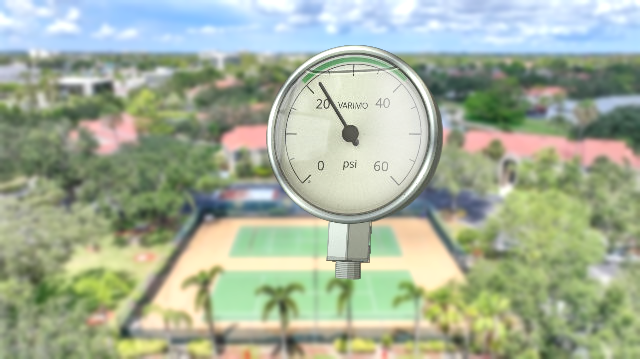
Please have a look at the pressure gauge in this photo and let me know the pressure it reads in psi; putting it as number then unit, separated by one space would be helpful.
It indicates 22.5 psi
